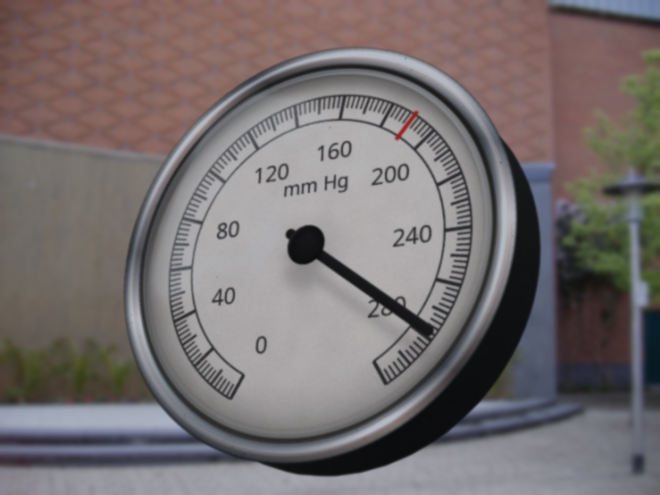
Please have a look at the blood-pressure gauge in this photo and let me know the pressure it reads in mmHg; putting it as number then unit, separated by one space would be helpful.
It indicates 278 mmHg
